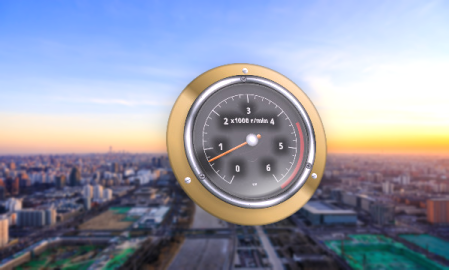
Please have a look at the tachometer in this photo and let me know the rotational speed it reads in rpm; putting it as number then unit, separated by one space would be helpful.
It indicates 700 rpm
